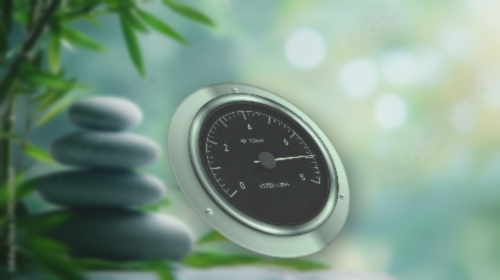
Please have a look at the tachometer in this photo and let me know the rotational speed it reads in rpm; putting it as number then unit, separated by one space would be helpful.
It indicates 7000 rpm
